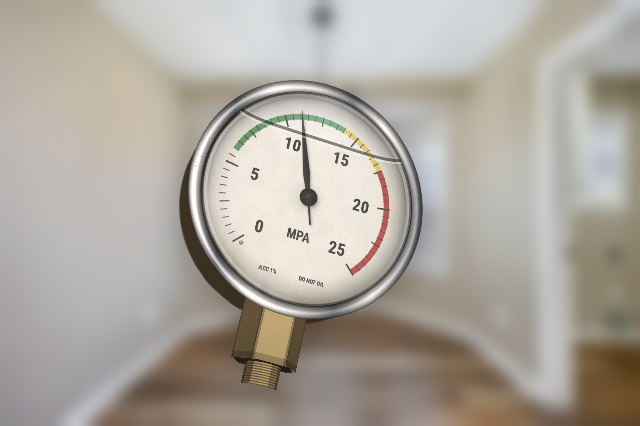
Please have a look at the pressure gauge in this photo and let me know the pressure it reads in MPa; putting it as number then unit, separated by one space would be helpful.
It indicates 11 MPa
